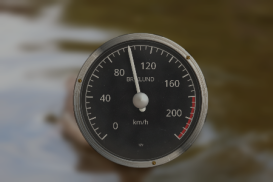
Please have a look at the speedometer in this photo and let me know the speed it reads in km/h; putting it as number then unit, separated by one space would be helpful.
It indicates 100 km/h
